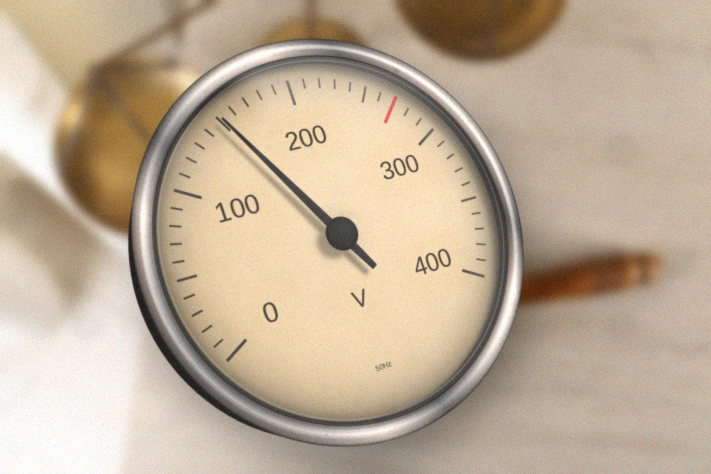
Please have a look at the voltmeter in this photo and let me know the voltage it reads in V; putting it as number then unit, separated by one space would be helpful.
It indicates 150 V
